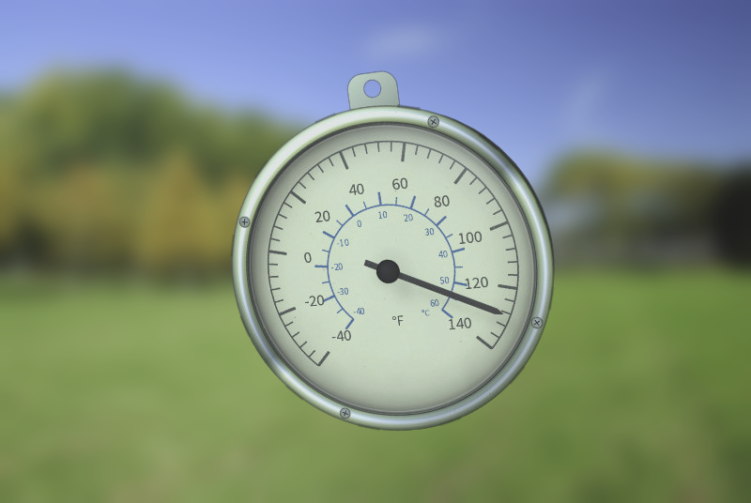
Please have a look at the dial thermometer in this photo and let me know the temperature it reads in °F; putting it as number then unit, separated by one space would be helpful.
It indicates 128 °F
